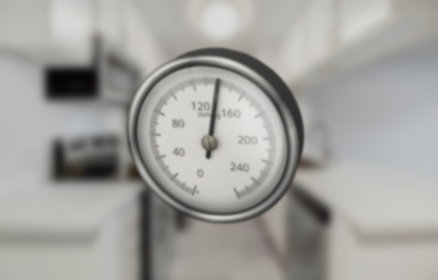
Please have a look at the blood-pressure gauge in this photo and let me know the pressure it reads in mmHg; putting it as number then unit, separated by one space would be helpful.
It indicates 140 mmHg
